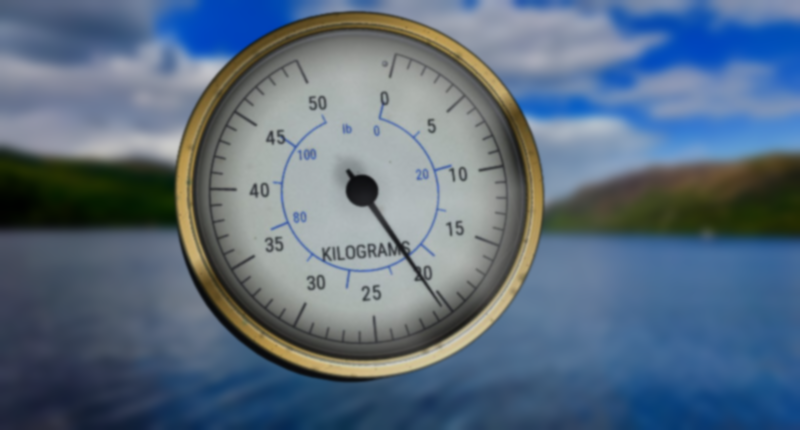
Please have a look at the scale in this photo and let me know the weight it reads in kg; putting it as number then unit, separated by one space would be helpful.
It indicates 20.5 kg
